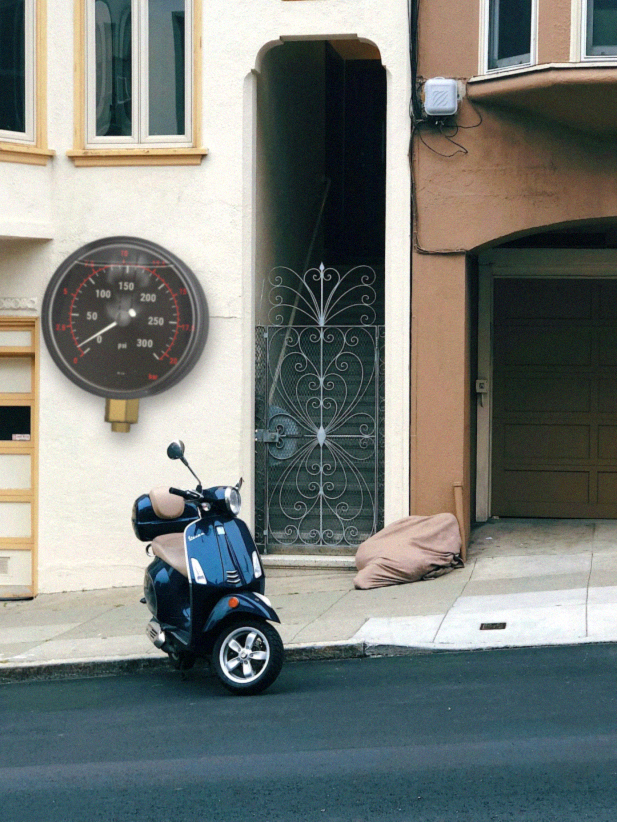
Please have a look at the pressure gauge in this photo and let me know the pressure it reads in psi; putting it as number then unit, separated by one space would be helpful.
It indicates 10 psi
